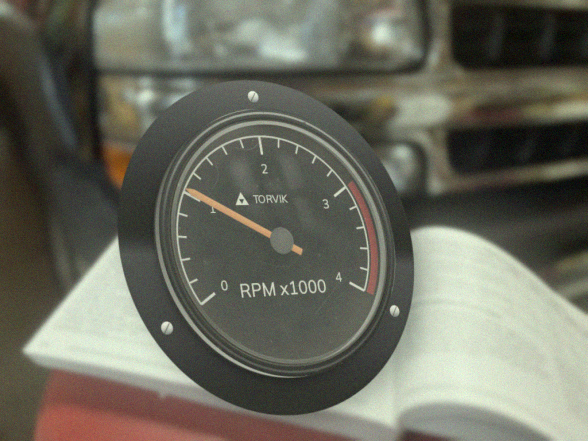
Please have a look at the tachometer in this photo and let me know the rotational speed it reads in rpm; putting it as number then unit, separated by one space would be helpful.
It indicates 1000 rpm
